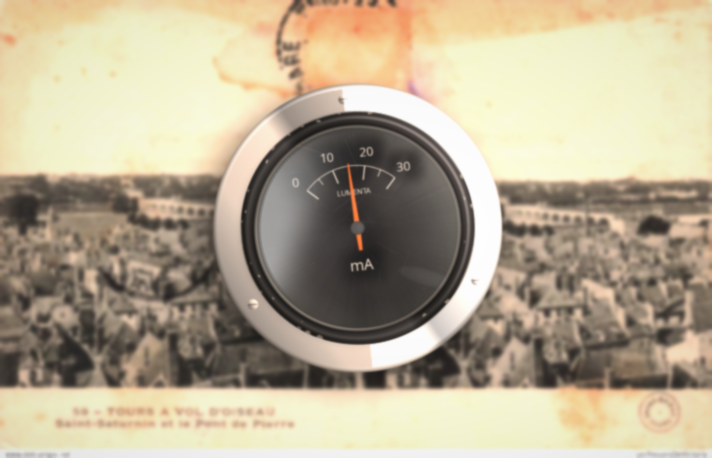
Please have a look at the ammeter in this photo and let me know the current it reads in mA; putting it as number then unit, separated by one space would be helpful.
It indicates 15 mA
